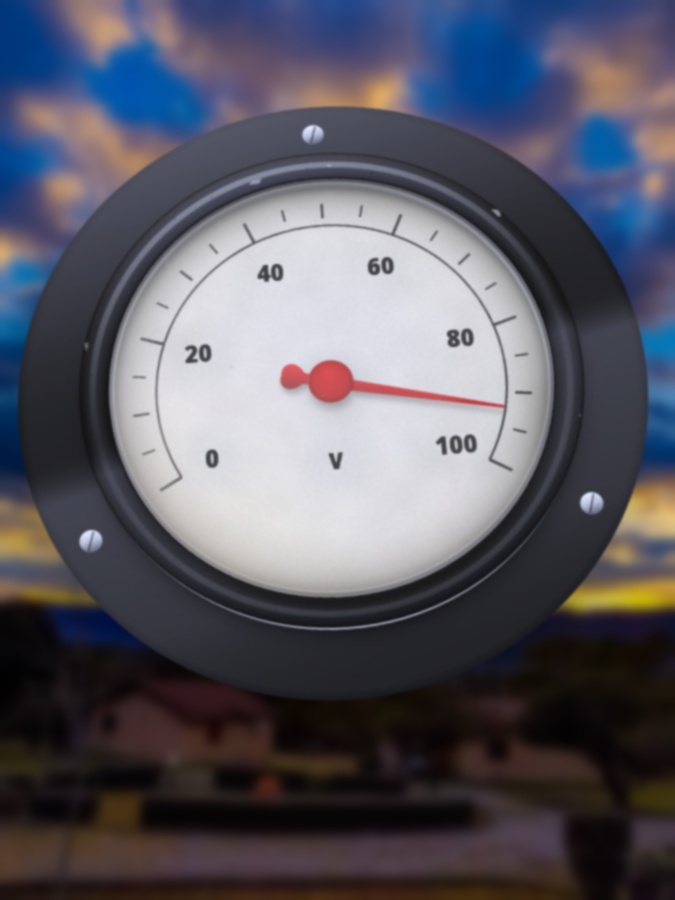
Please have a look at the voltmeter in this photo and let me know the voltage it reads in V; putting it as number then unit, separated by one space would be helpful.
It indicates 92.5 V
